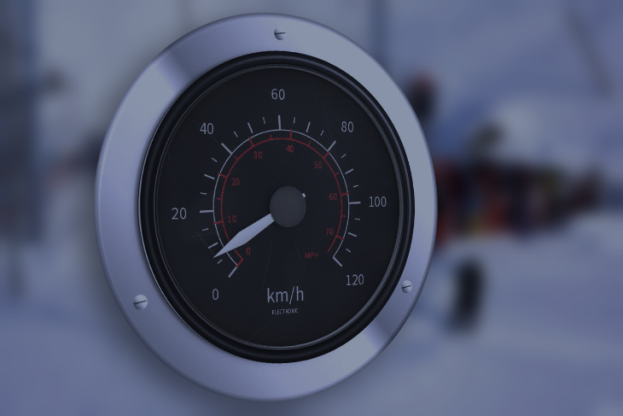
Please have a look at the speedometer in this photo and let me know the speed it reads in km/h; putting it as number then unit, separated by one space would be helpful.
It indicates 7.5 km/h
